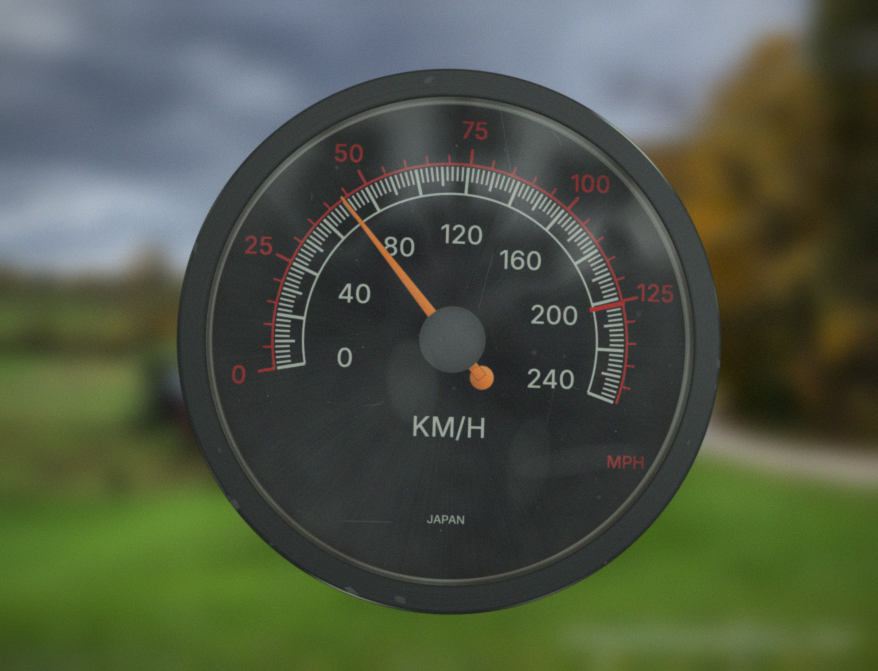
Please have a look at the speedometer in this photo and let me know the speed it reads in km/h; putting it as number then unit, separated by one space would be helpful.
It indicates 70 km/h
